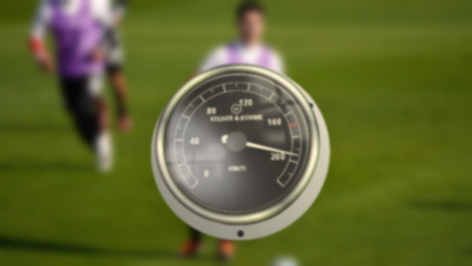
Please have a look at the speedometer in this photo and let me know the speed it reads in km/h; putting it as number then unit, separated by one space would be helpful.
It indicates 195 km/h
